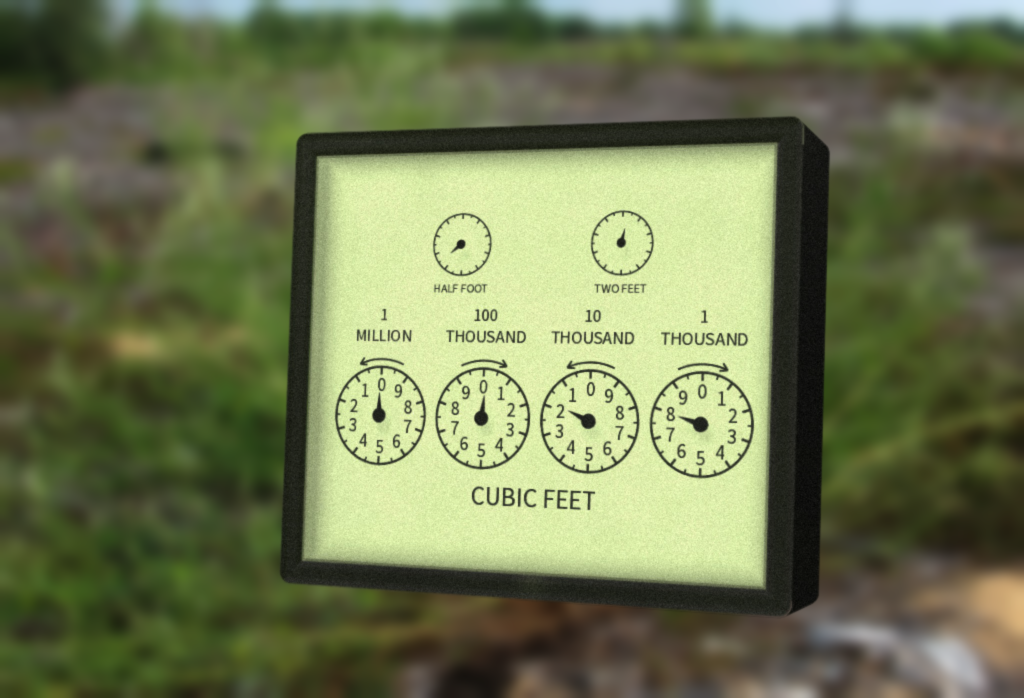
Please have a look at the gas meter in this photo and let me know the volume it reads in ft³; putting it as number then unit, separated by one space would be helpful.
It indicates 1800 ft³
